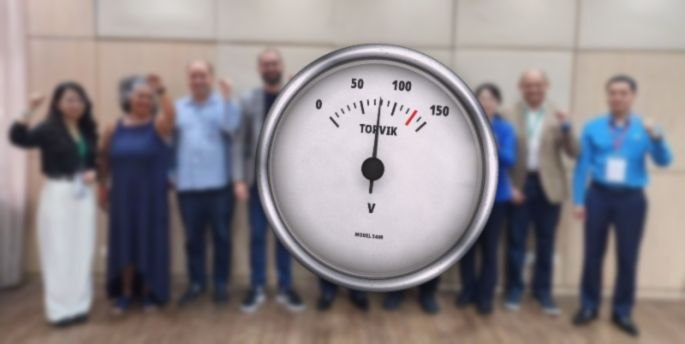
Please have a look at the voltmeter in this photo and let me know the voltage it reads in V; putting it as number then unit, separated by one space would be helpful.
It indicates 80 V
